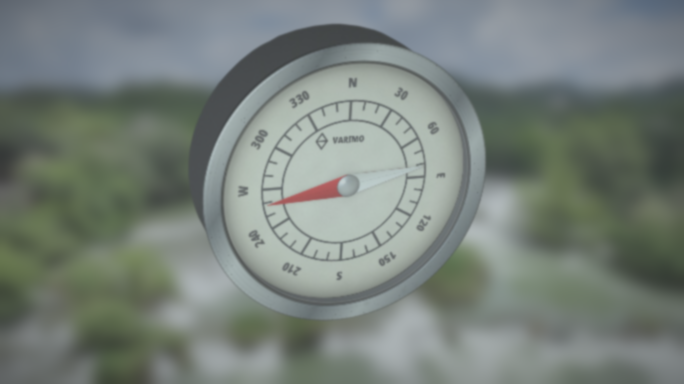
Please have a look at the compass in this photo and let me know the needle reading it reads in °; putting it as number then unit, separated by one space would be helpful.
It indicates 260 °
